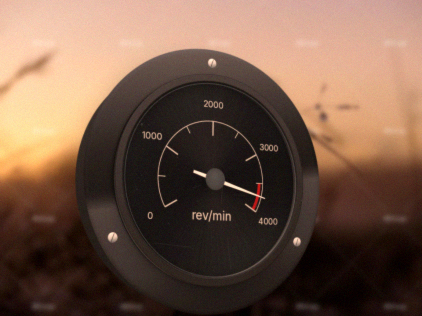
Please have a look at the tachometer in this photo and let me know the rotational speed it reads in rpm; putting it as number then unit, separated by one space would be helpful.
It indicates 3750 rpm
